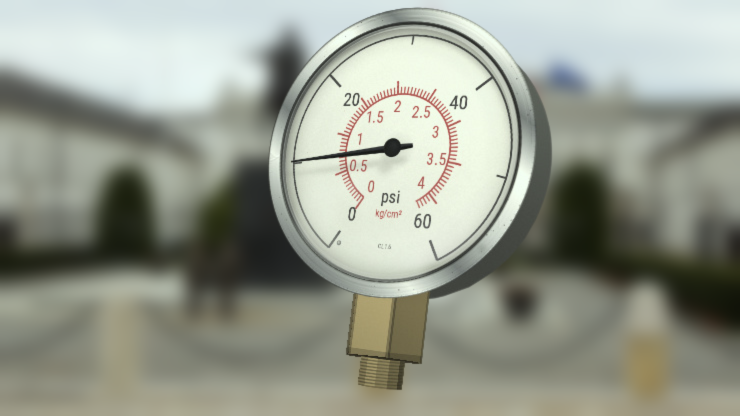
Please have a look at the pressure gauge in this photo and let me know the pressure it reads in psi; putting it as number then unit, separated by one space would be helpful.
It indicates 10 psi
